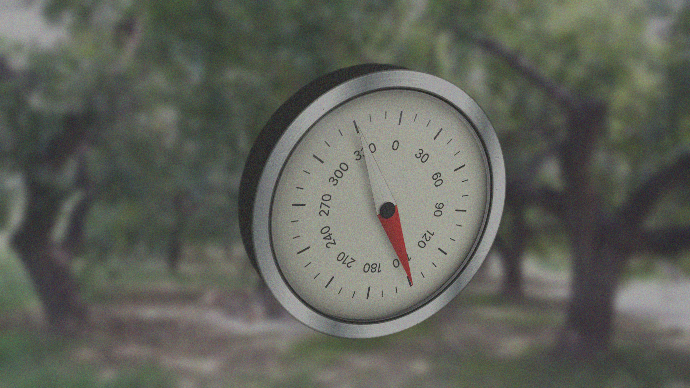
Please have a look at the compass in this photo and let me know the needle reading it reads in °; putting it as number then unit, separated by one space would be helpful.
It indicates 150 °
